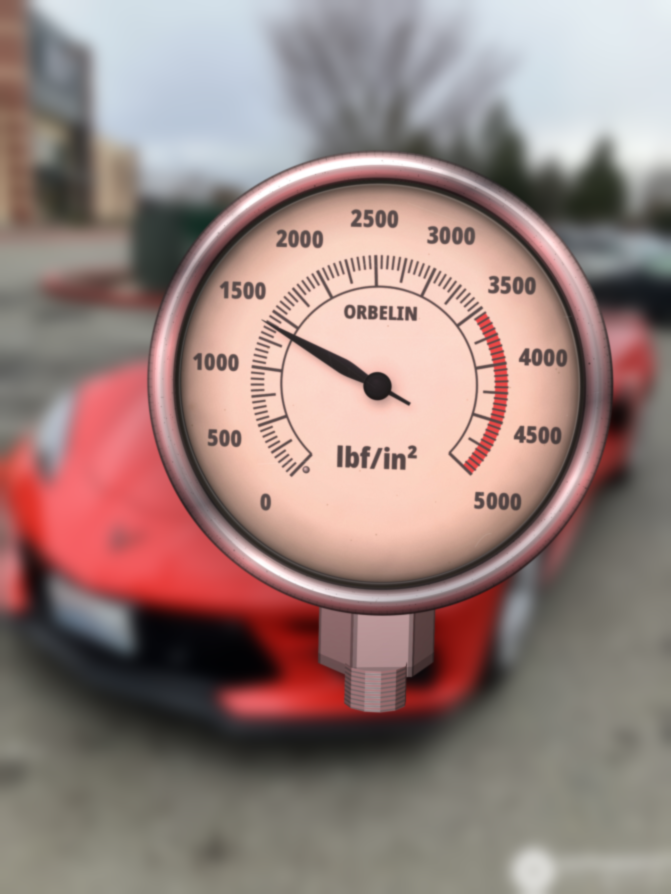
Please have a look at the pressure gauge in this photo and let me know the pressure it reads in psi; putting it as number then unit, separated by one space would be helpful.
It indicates 1400 psi
